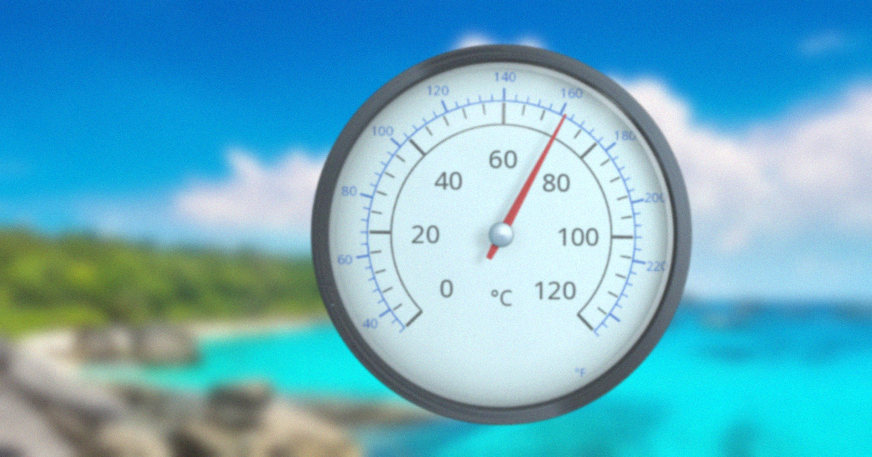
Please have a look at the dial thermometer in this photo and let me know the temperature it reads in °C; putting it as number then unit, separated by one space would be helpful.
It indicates 72 °C
